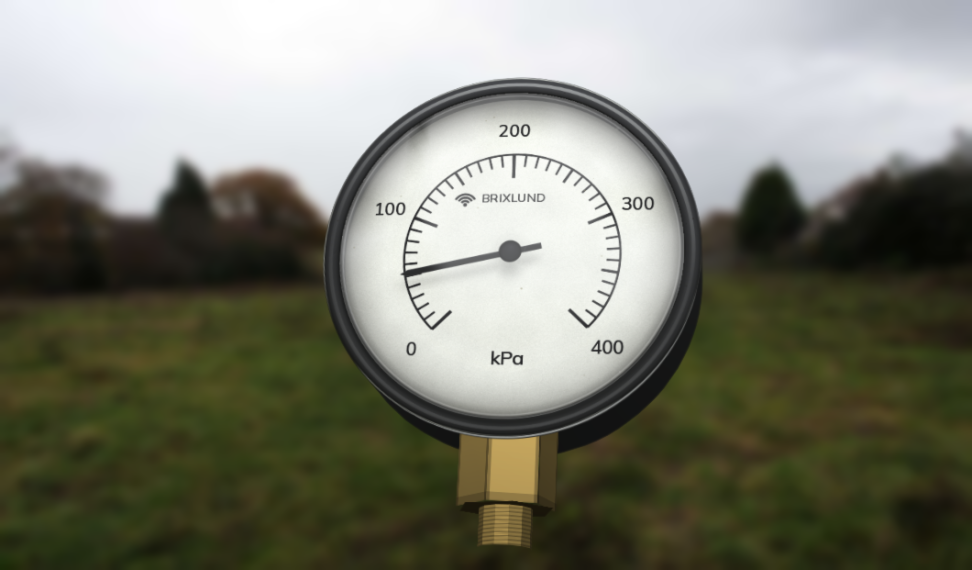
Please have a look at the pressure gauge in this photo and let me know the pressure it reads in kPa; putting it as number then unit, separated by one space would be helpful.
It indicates 50 kPa
